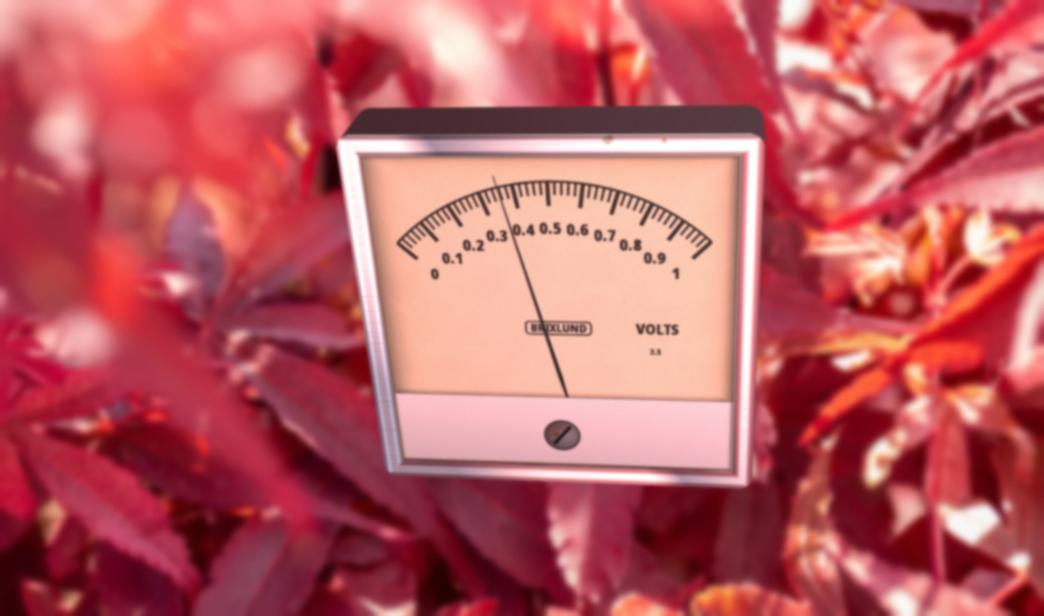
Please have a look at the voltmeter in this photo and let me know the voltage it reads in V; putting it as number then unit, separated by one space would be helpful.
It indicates 0.36 V
